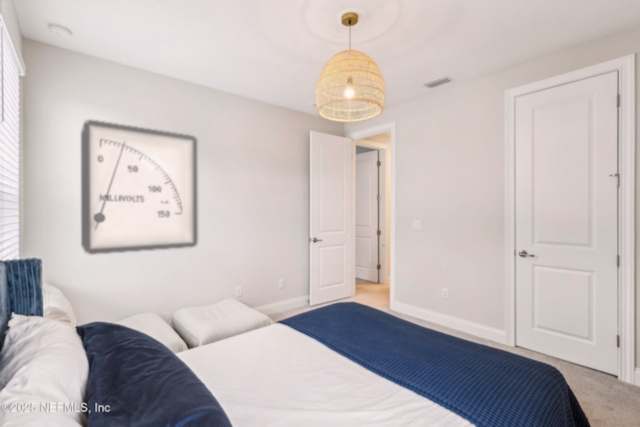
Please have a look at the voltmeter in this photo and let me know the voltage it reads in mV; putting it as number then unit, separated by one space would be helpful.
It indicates 25 mV
